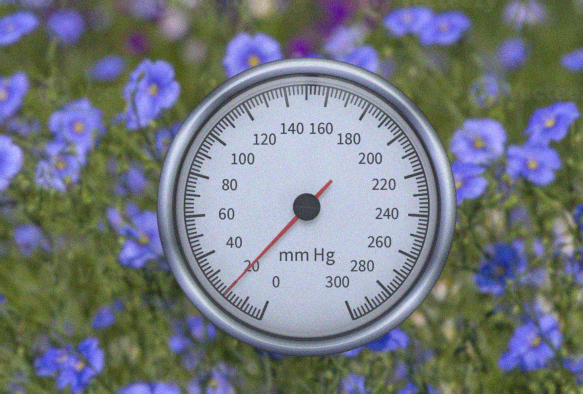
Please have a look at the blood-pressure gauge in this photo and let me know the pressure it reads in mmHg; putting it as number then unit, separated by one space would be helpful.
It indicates 20 mmHg
